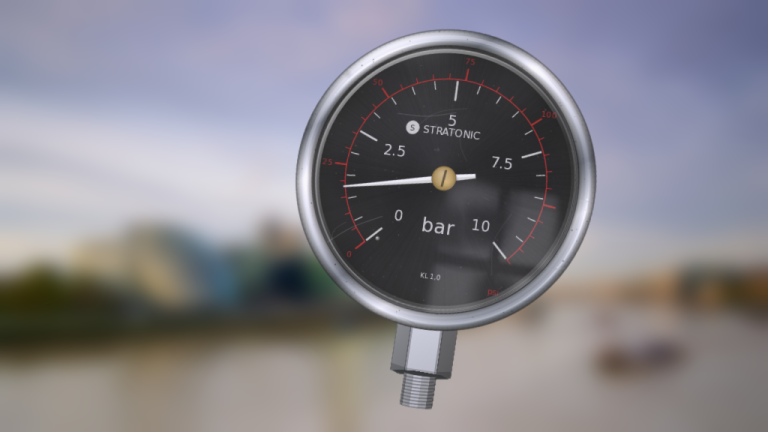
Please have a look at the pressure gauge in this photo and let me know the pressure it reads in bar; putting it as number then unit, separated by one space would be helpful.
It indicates 1.25 bar
